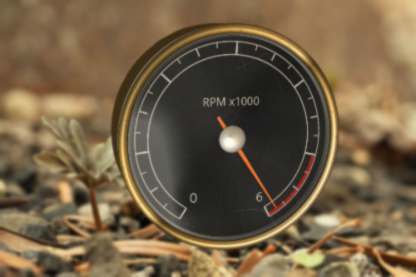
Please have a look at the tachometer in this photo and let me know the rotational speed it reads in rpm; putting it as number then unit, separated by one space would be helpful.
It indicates 5875 rpm
